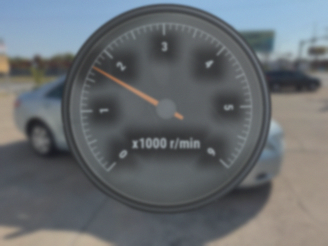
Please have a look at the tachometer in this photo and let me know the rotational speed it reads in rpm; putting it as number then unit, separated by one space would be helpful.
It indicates 1700 rpm
